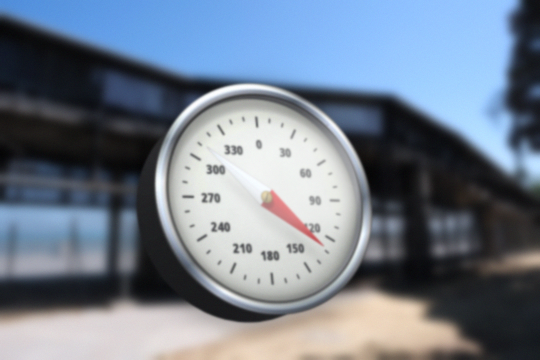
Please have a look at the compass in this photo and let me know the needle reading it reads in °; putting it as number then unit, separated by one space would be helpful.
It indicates 130 °
